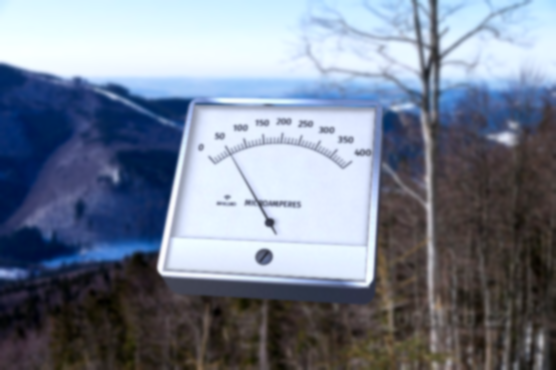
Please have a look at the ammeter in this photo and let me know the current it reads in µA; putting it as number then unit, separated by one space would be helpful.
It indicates 50 µA
